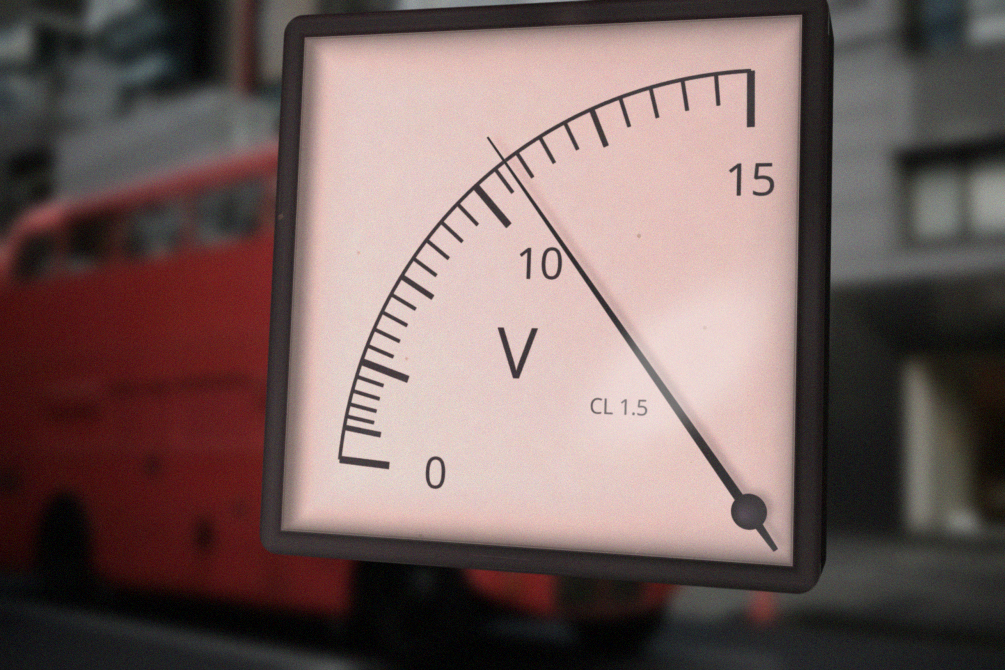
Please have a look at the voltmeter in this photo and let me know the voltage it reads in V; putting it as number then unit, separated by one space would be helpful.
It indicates 10.75 V
